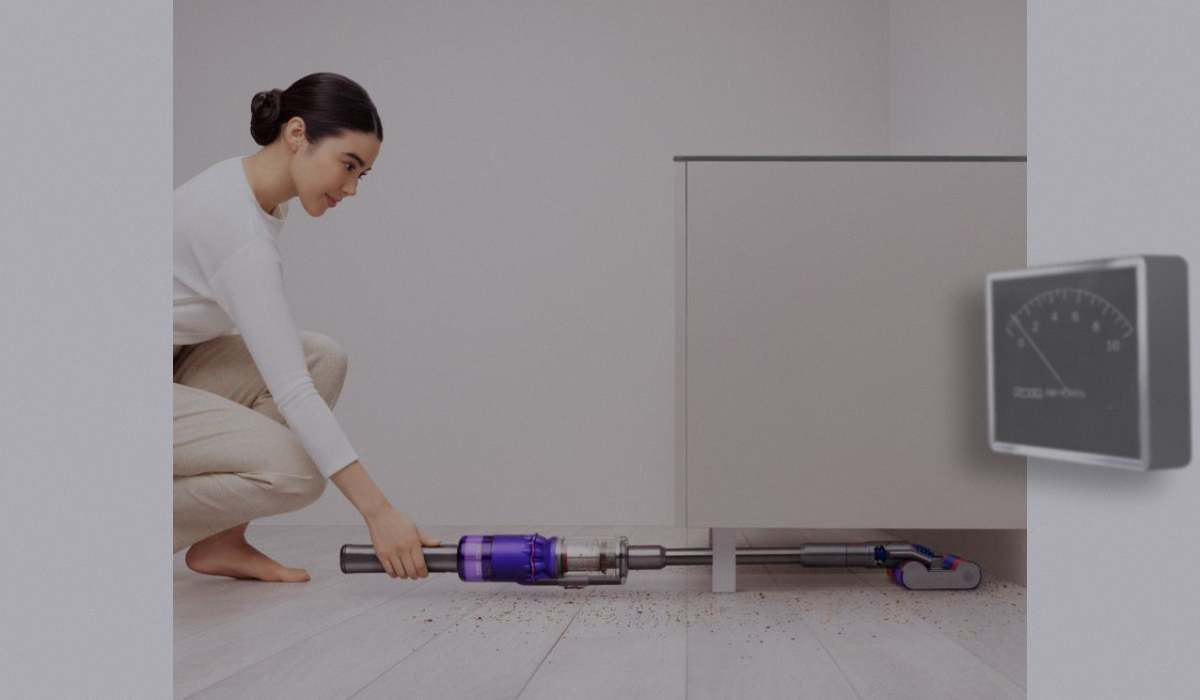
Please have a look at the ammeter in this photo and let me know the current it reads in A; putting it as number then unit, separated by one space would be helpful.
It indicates 1 A
